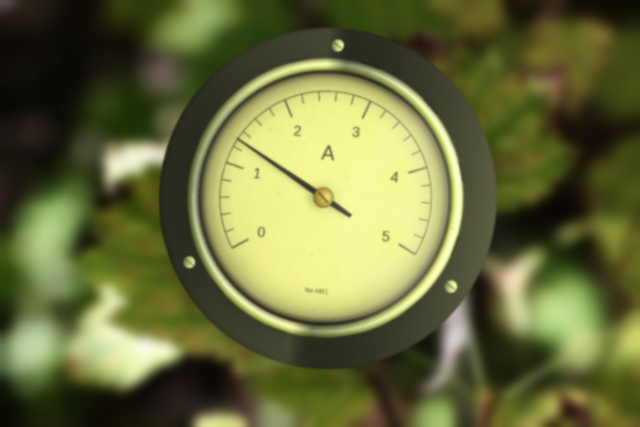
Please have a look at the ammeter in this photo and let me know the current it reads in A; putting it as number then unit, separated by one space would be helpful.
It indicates 1.3 A
